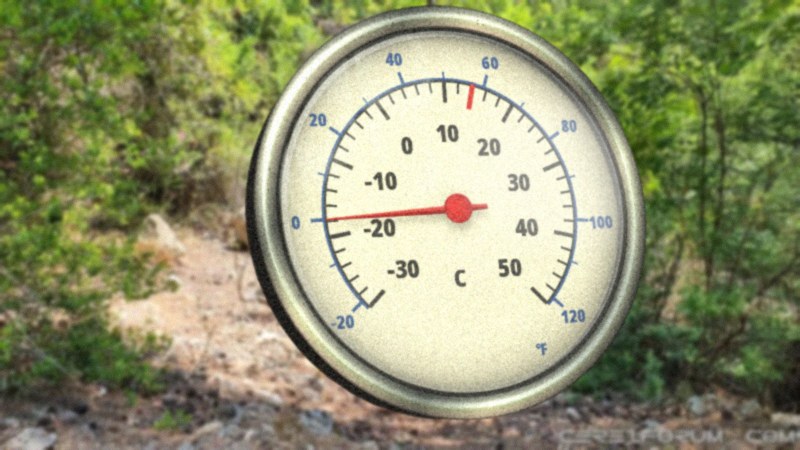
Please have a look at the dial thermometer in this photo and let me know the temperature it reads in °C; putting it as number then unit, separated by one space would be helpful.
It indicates -18 °C
